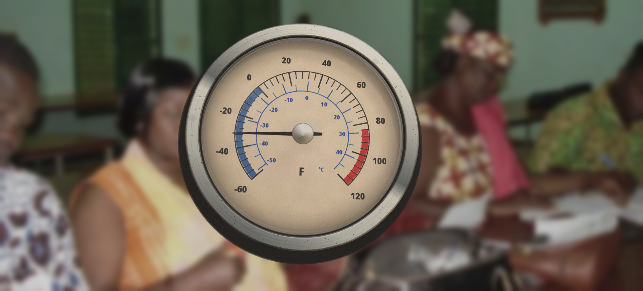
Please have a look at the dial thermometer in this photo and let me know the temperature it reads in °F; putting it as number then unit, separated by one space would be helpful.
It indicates -32 °F
